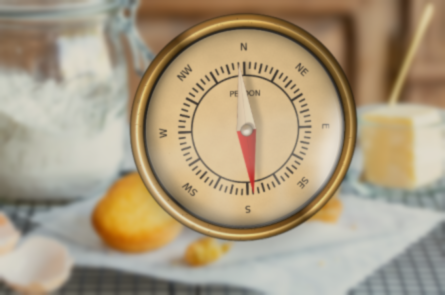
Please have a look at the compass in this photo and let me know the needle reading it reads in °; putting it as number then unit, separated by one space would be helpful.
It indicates 175 °
